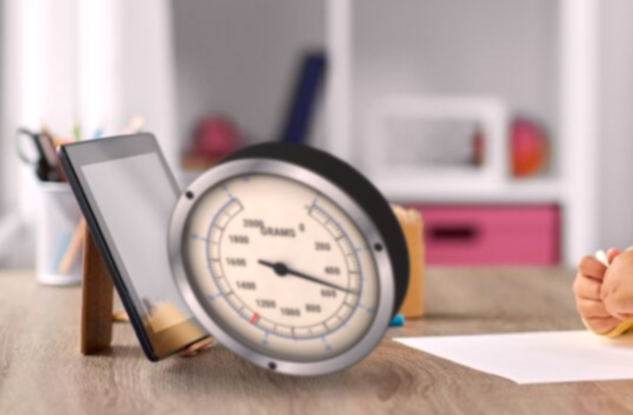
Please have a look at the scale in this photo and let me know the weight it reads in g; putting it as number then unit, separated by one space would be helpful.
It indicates 500 g
